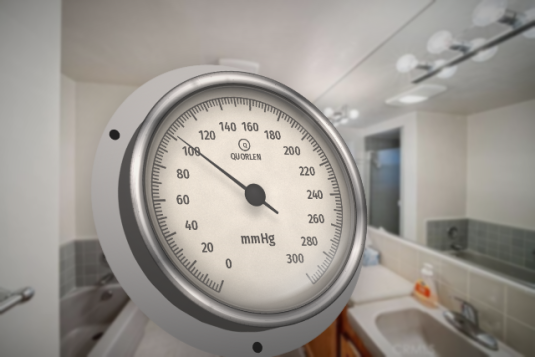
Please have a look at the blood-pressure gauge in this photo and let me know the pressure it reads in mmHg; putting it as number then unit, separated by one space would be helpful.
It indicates 100 mmHg
